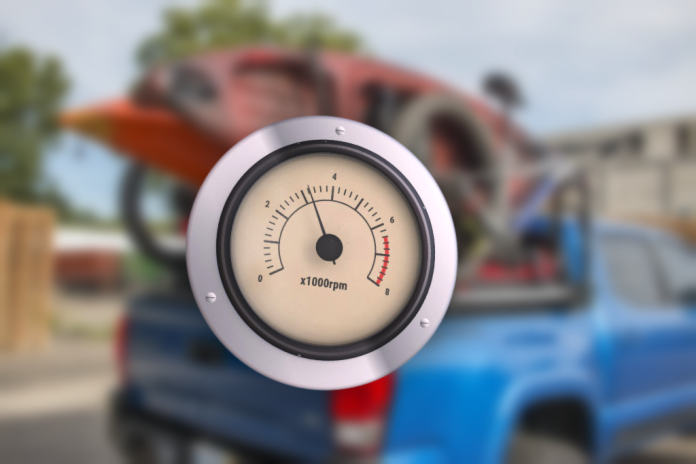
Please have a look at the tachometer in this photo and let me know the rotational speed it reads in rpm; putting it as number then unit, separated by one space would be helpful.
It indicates 3200 rpm
